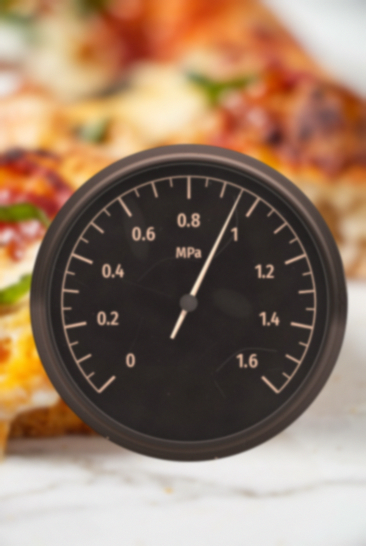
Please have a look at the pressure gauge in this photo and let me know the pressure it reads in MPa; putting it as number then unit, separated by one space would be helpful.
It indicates 0.95 MPa
